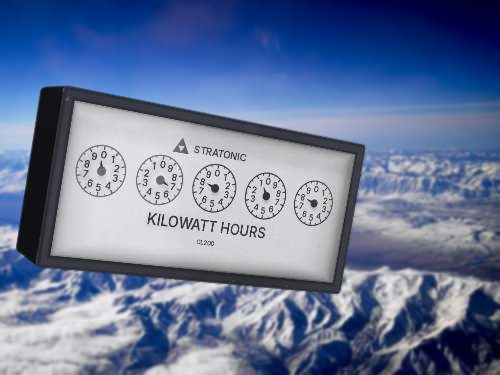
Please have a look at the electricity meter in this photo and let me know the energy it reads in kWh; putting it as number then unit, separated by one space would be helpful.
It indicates 96808 kWh
